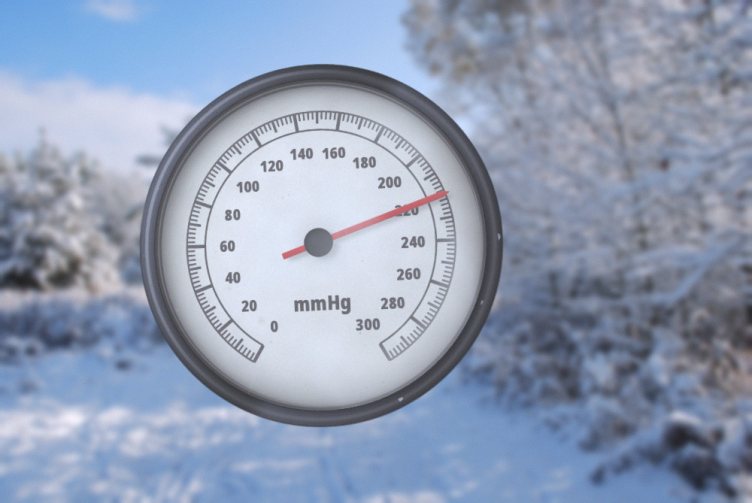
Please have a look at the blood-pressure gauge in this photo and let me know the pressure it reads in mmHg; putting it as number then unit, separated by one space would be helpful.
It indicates 220 mmHg
